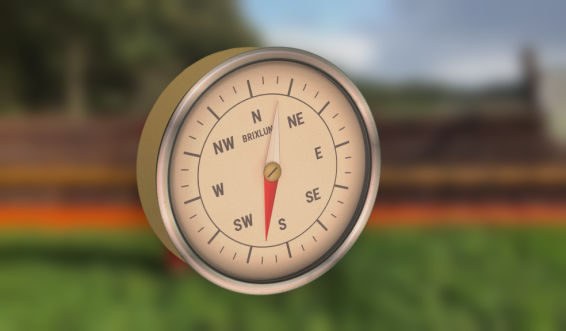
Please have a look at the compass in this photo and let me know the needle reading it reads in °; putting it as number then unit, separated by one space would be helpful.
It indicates 200 °
